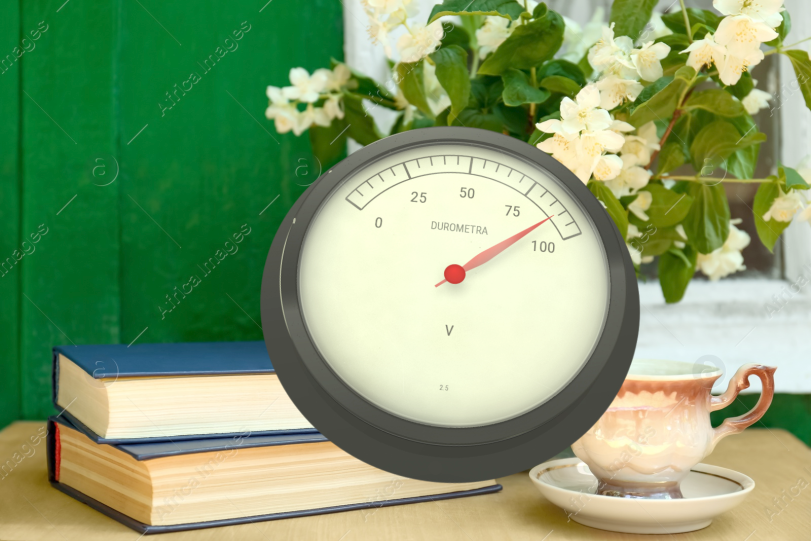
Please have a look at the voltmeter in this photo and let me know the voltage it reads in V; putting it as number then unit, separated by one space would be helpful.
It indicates 90 V
